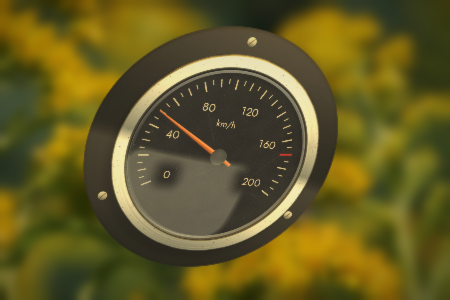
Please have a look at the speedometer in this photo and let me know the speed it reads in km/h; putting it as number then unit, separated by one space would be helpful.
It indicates 50 km/h
